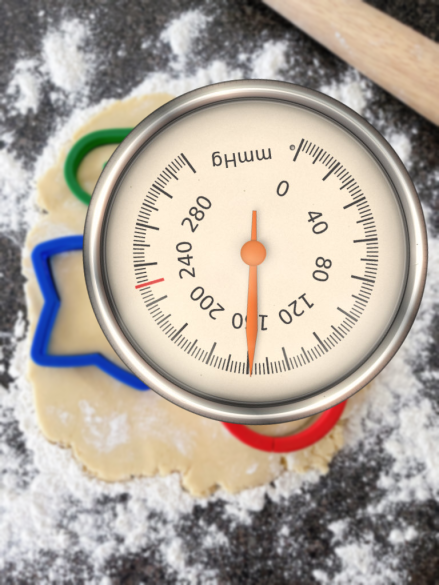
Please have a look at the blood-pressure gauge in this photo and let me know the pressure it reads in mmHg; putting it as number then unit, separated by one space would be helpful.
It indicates 158 mmHg
